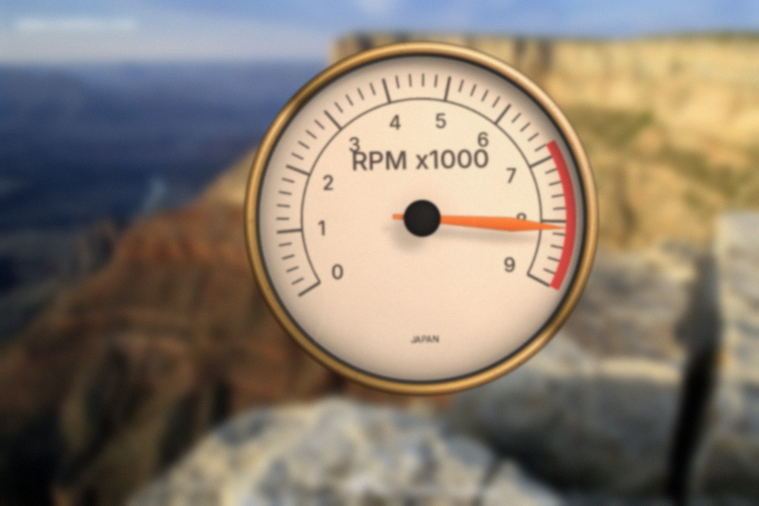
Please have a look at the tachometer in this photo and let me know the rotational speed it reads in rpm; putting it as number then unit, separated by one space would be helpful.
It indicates 8100 rpm
